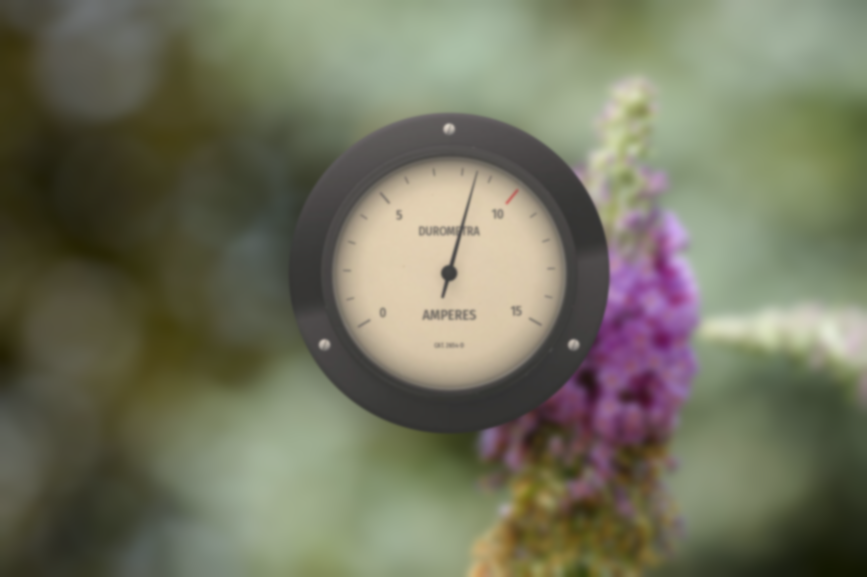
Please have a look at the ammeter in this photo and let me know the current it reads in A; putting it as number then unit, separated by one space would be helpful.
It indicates 8.5 A
